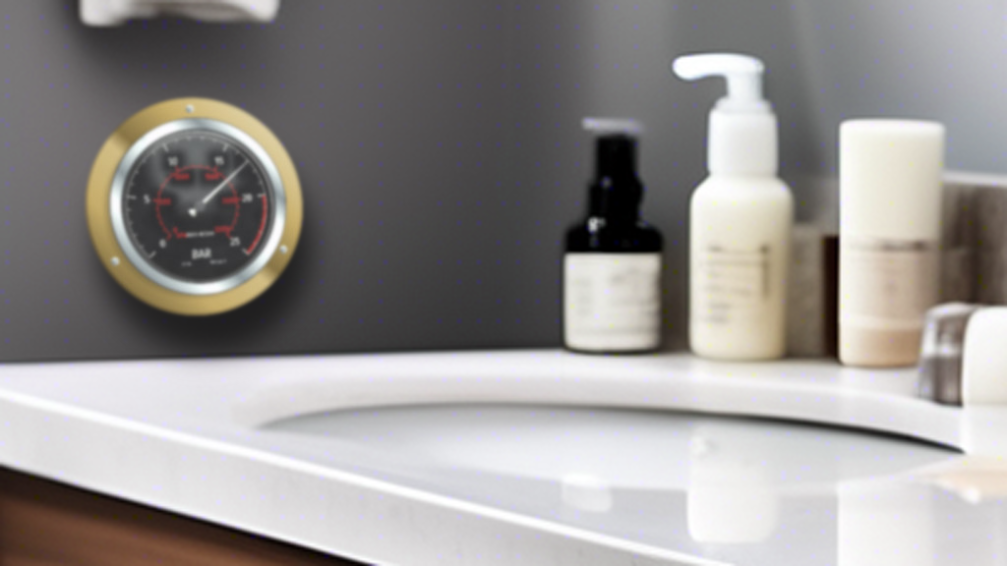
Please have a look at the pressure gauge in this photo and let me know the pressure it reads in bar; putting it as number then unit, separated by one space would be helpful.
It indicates 17 bar
